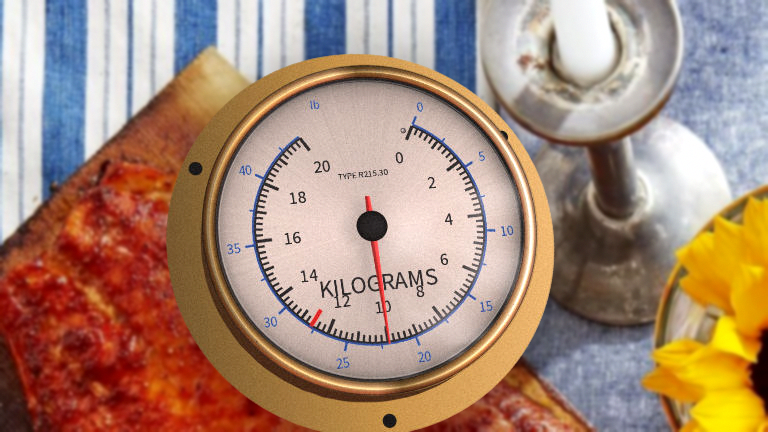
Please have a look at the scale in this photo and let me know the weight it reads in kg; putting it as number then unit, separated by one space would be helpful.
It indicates 10 kg
